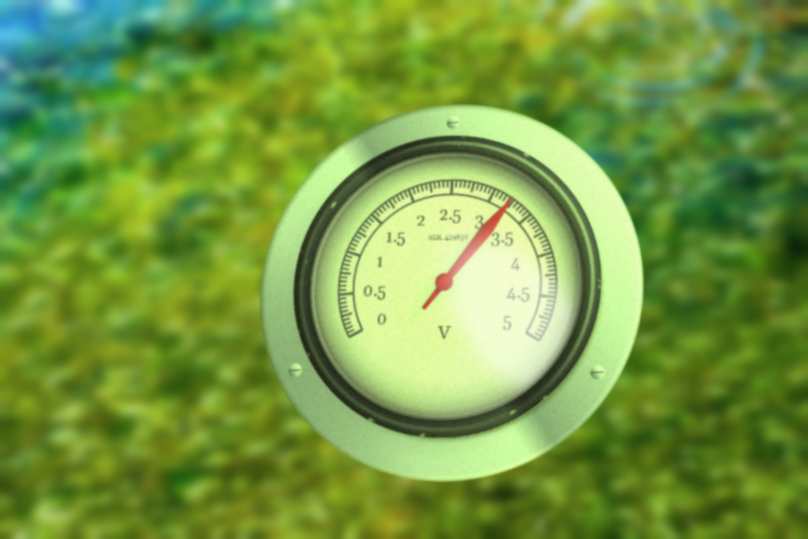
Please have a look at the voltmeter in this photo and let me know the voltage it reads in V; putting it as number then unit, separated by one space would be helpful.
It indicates 3.25 V
